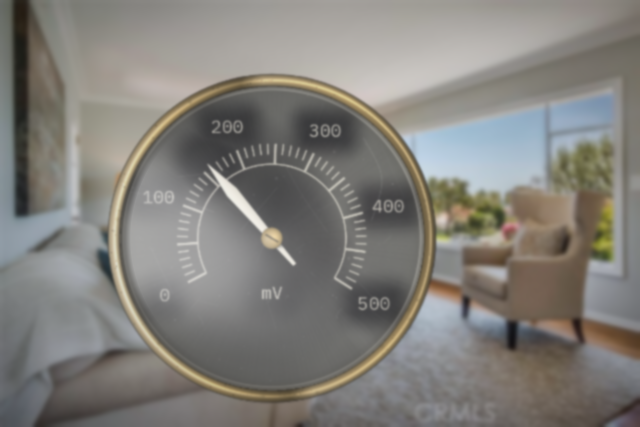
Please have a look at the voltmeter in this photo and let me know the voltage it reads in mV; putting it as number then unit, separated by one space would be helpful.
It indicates 160 mV
